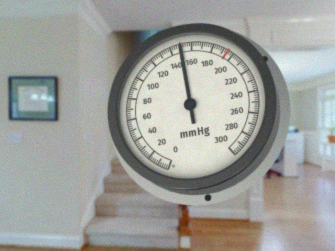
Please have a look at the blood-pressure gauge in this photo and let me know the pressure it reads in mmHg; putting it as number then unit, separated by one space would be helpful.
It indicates 150 mmHg
